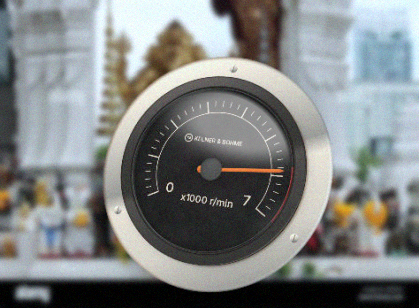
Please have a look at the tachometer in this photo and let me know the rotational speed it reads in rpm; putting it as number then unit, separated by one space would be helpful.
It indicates 5900 rpm
